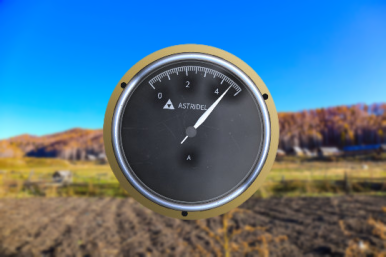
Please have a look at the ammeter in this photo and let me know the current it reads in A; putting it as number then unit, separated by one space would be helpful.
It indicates 4.5 A
